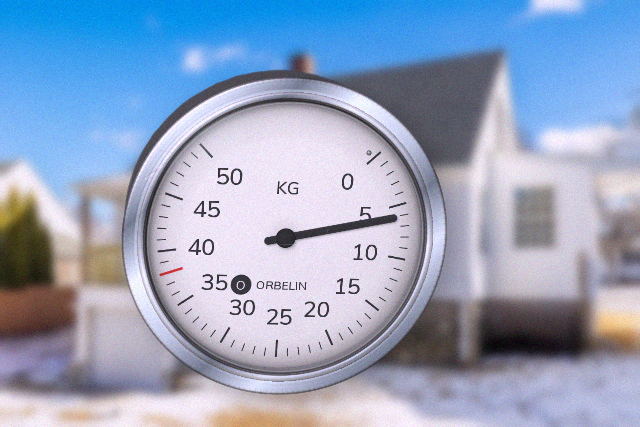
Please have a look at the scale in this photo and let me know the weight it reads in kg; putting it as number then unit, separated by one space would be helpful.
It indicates 6 kg
